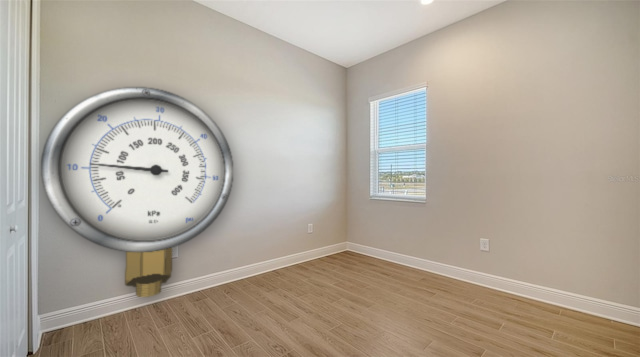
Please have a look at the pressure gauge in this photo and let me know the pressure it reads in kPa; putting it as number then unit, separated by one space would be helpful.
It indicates 75 kPa
